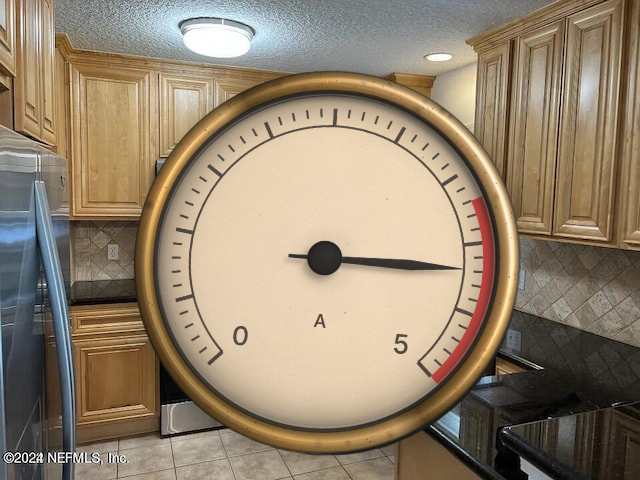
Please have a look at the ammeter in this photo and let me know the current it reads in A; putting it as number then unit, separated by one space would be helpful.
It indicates 4.2 A
